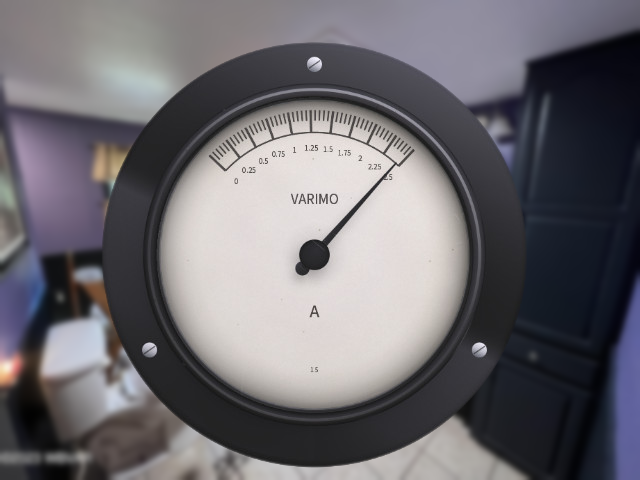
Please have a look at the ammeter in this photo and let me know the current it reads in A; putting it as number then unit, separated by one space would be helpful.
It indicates 2.45 A
